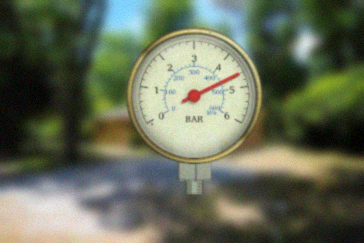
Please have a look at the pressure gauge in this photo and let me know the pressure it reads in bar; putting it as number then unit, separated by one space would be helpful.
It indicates 4.6 bar
